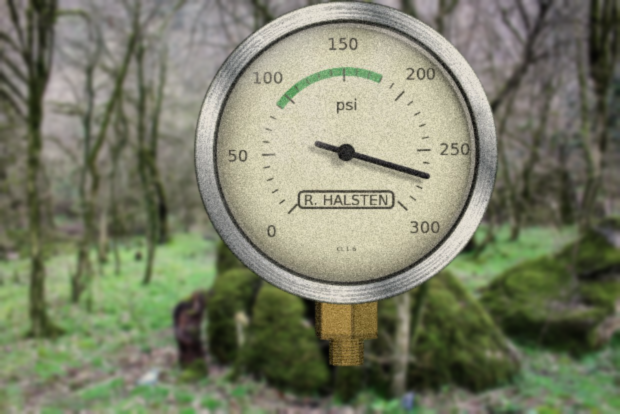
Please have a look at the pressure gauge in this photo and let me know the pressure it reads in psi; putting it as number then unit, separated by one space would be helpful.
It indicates 270 psi
